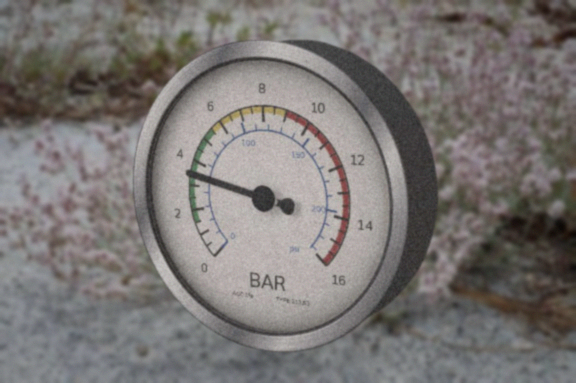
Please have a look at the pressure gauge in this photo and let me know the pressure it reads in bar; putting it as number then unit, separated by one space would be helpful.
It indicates 3.5 bar
